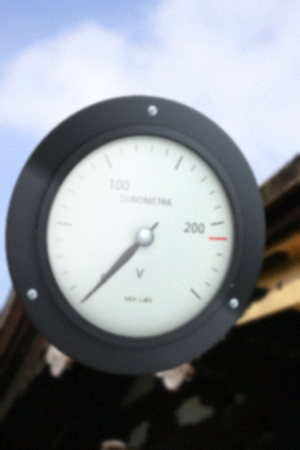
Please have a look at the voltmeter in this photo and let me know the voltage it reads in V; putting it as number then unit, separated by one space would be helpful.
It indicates 0 V
